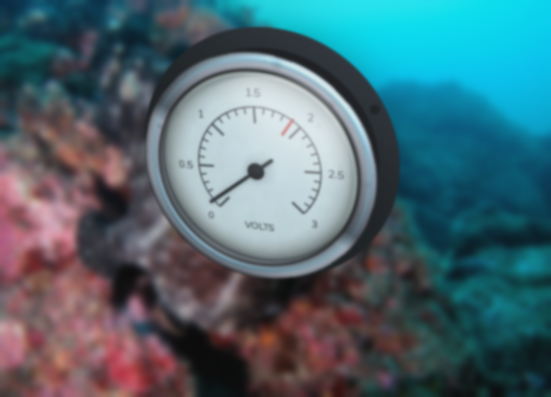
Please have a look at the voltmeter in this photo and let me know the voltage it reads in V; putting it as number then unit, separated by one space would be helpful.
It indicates 0.1 V
